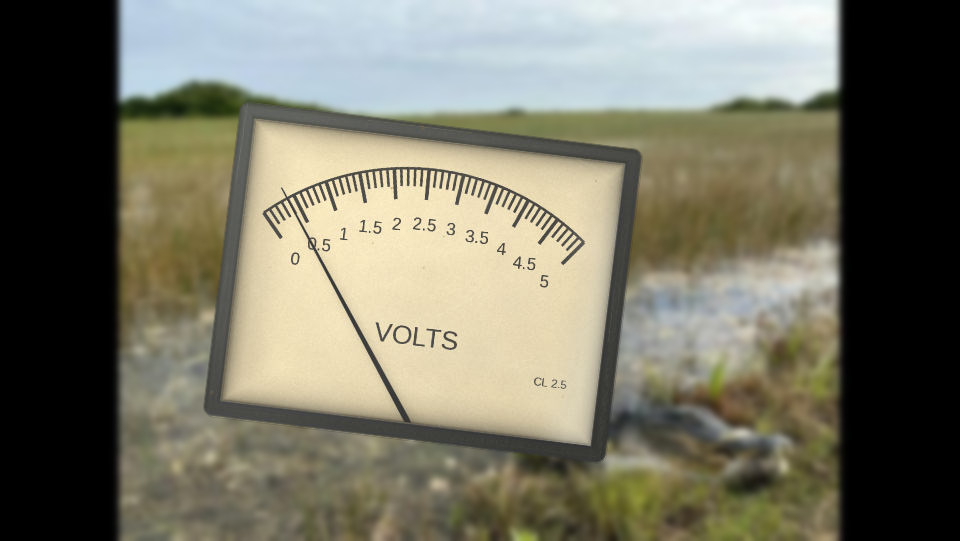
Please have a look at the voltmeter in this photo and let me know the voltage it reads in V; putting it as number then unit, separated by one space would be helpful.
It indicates 0.4 V
